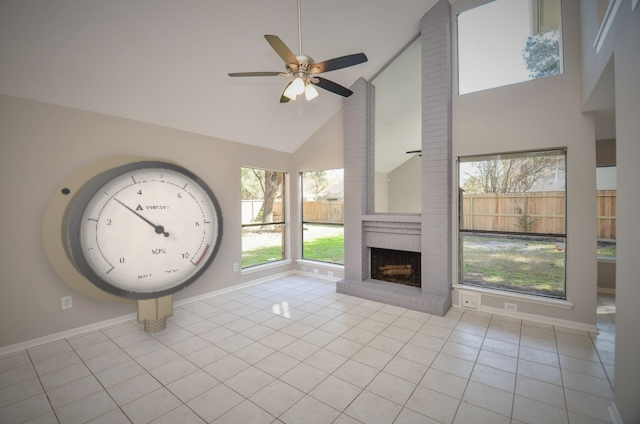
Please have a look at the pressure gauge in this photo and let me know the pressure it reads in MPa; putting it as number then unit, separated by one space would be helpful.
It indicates 3 MPa
